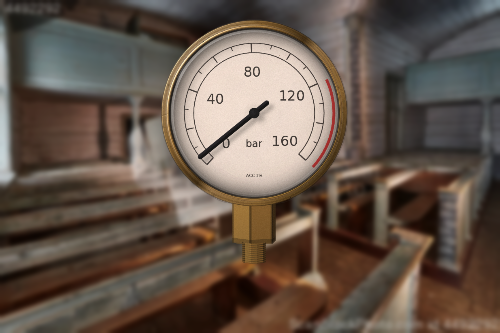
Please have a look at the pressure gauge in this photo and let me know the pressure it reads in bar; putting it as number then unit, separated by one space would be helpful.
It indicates 5 bar
